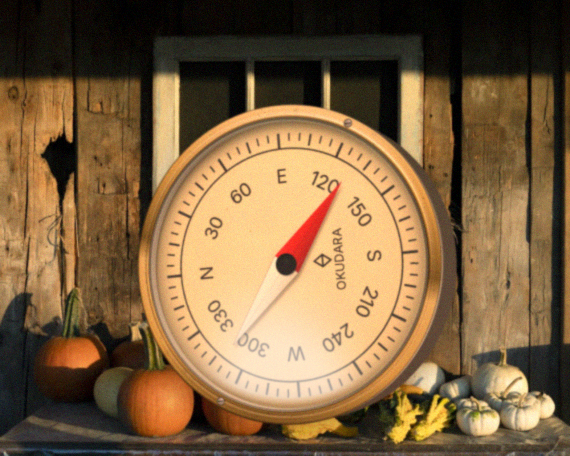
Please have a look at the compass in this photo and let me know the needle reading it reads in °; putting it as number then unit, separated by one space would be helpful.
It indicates 130 °
